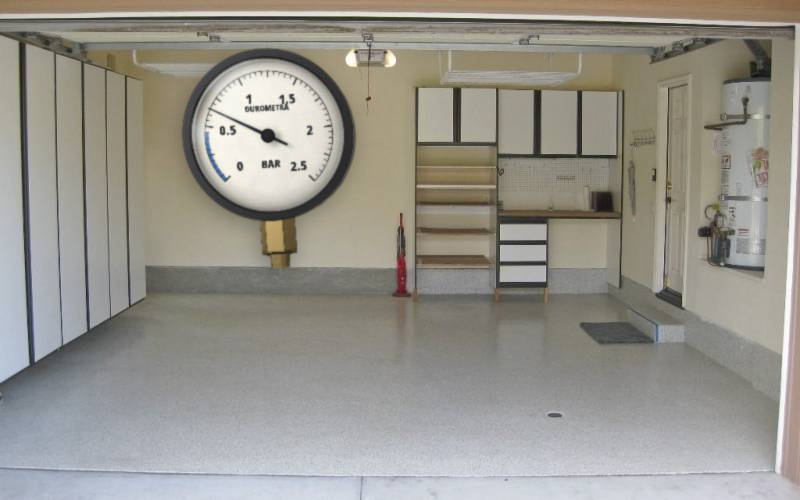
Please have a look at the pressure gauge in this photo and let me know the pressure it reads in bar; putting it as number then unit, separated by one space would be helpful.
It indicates 0.65 bar
